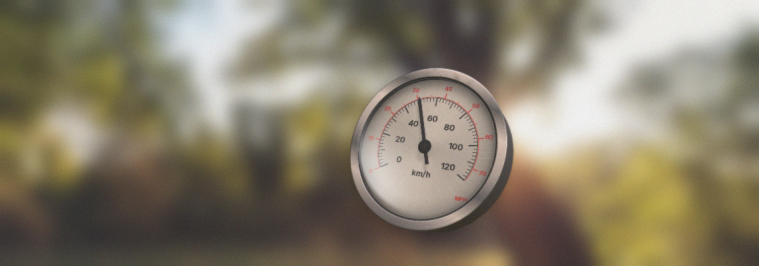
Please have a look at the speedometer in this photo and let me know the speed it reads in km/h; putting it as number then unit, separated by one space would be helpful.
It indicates 50 km/h
